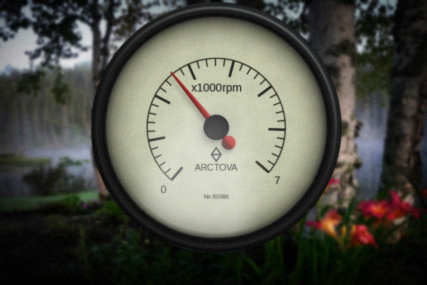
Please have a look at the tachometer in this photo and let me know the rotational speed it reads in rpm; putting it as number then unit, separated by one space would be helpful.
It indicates 2600 rpm
